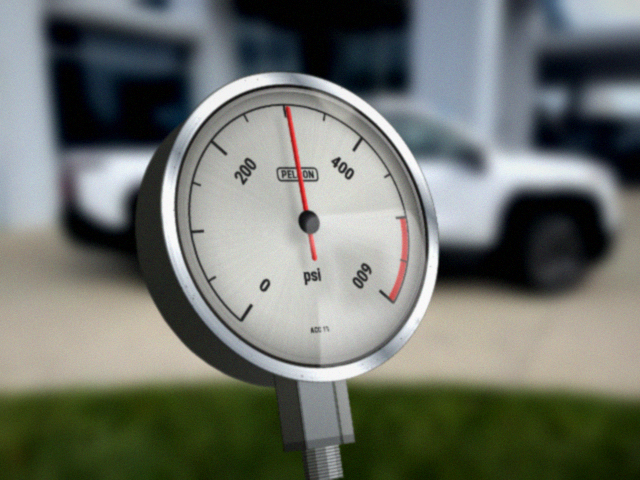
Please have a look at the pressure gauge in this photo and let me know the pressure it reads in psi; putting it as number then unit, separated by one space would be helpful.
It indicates 300 psi
